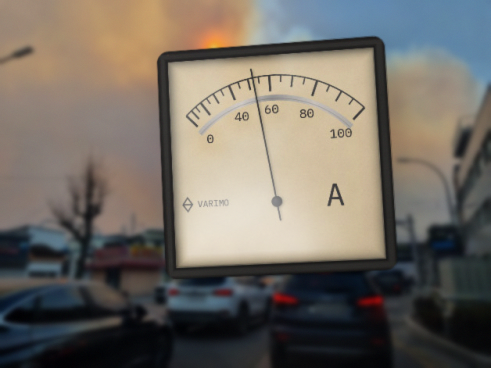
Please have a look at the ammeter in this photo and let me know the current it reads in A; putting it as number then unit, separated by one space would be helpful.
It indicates 52.5 A
